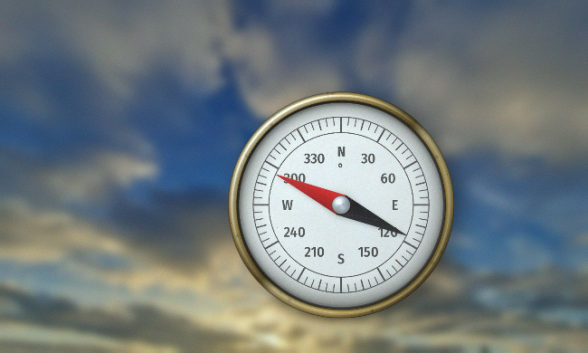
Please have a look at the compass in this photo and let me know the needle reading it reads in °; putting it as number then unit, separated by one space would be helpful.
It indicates 295 °
